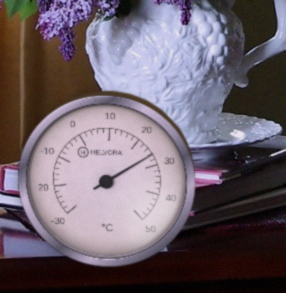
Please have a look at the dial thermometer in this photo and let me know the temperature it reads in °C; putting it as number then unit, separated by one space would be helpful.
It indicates 26 °C
